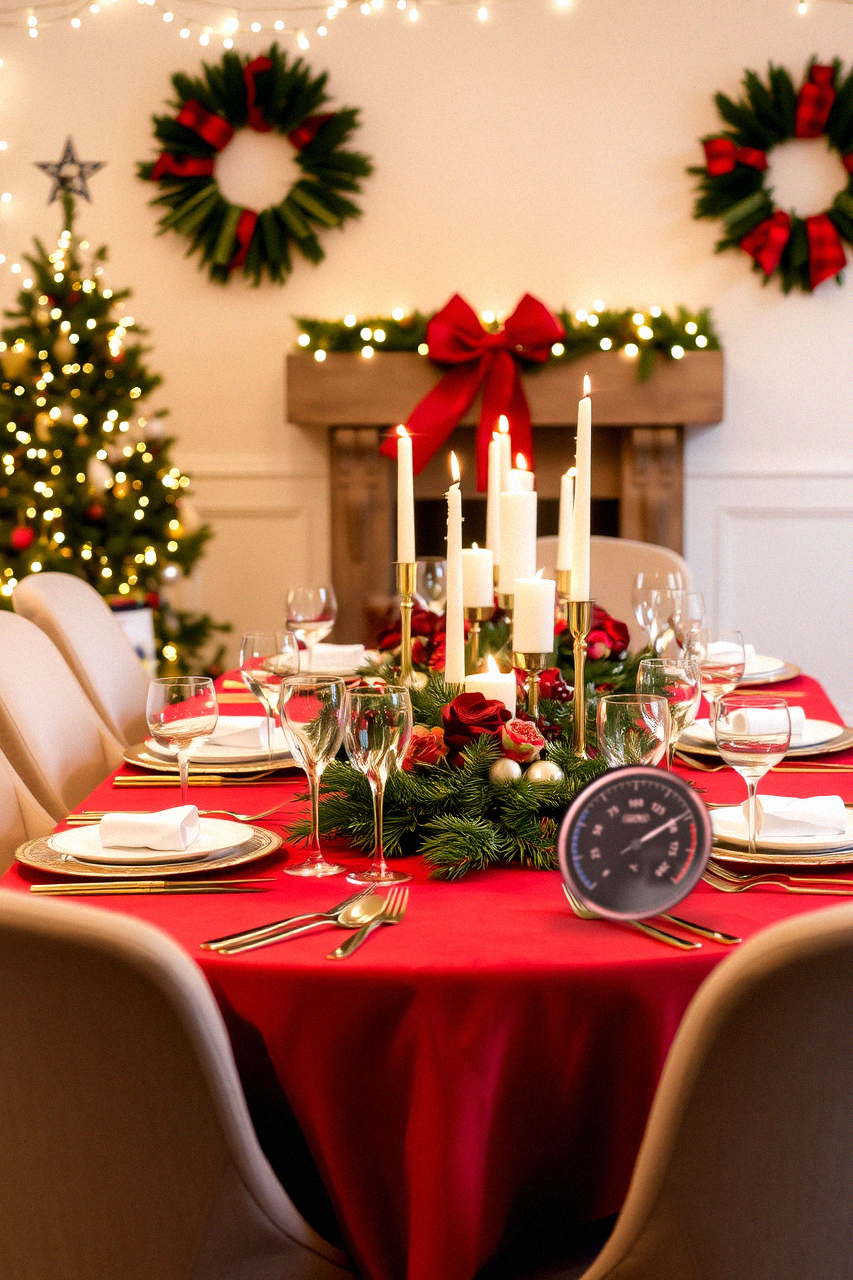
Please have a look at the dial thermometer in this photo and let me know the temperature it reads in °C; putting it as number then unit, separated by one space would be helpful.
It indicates 145 °C
